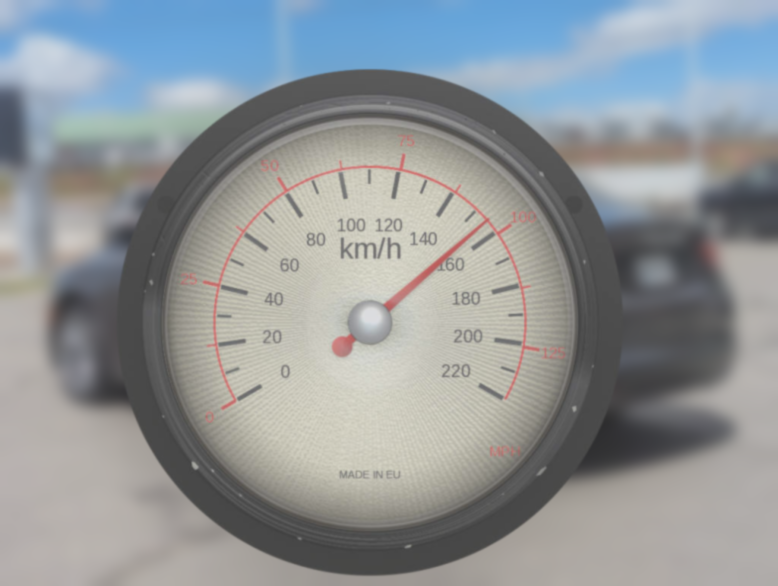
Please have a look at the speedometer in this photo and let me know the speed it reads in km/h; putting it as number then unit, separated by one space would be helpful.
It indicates 155 km/h
